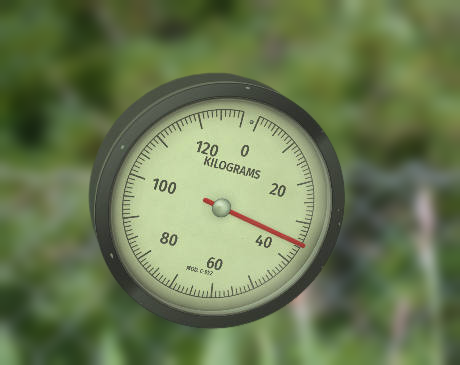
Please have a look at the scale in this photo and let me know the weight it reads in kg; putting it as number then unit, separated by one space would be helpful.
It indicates 35 kg
